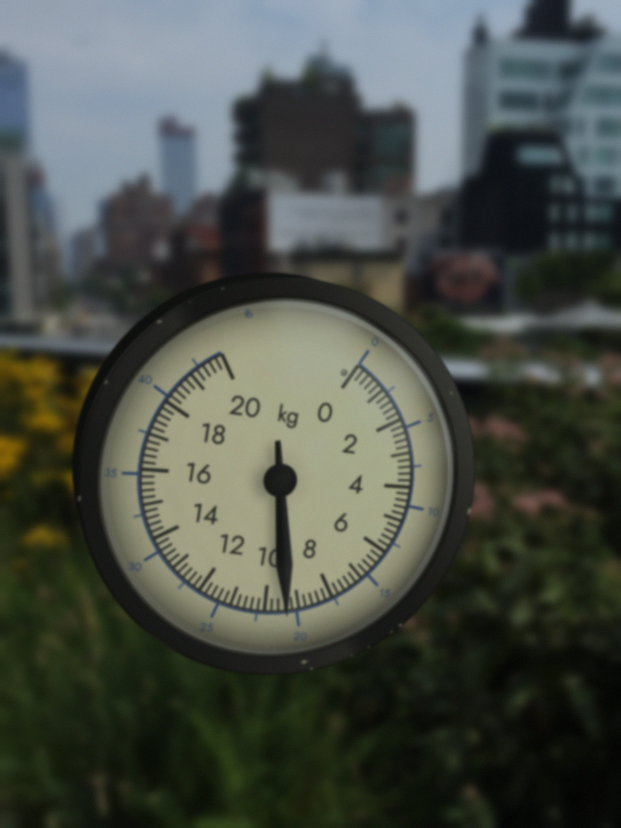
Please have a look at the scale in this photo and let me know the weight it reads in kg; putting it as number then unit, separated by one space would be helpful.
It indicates 9.4 kg
